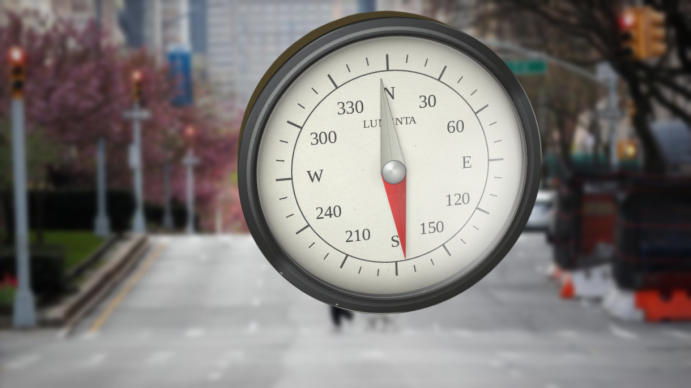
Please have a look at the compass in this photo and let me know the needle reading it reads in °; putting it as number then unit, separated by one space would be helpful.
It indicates 175 °
